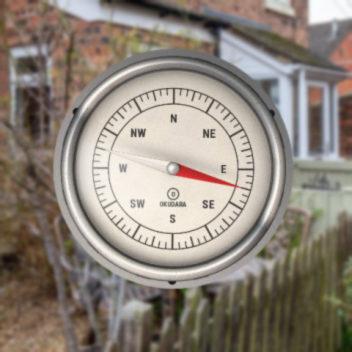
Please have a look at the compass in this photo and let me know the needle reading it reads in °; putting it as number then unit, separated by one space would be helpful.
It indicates 105 °
